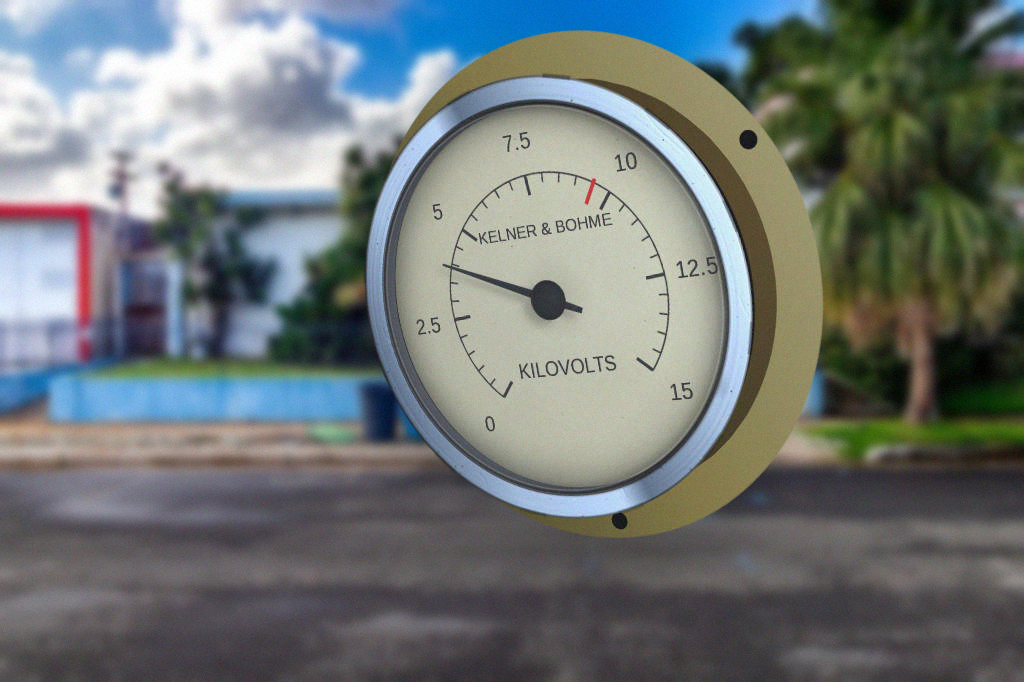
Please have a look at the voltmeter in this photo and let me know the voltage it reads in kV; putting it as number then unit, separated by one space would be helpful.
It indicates 4 kV
